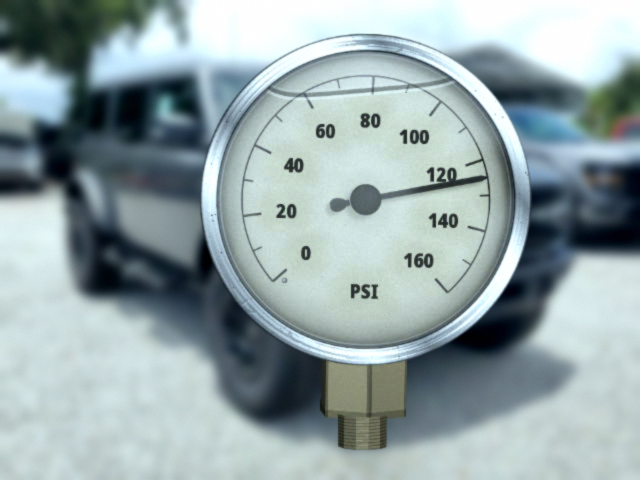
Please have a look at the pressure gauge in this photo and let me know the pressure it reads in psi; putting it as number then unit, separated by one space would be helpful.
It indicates 125 psi
